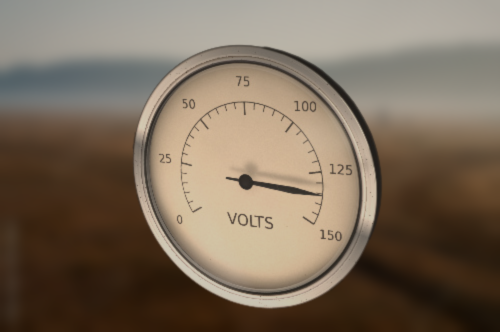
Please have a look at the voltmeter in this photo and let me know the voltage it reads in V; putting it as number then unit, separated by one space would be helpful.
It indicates 135 V
